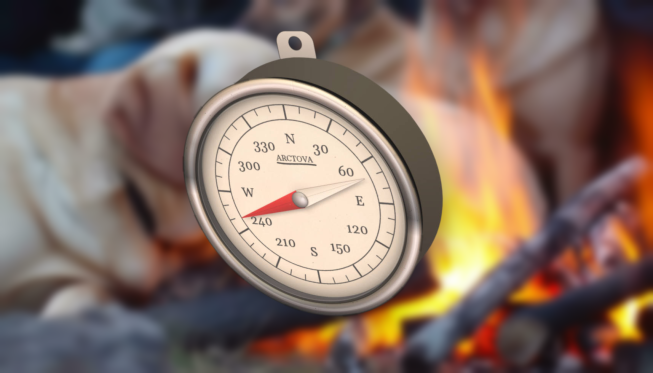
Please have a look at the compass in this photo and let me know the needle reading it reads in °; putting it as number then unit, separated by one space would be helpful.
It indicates 250 °
